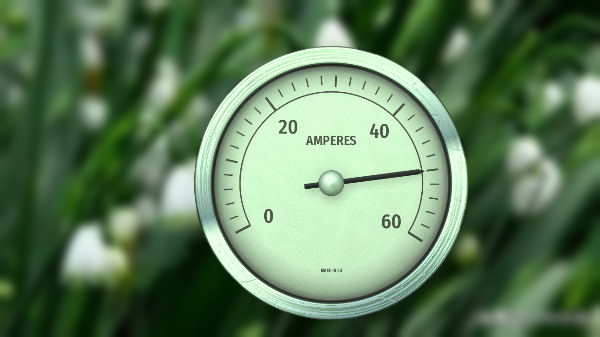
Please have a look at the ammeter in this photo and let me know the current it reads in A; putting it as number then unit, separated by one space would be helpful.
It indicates 50 A
